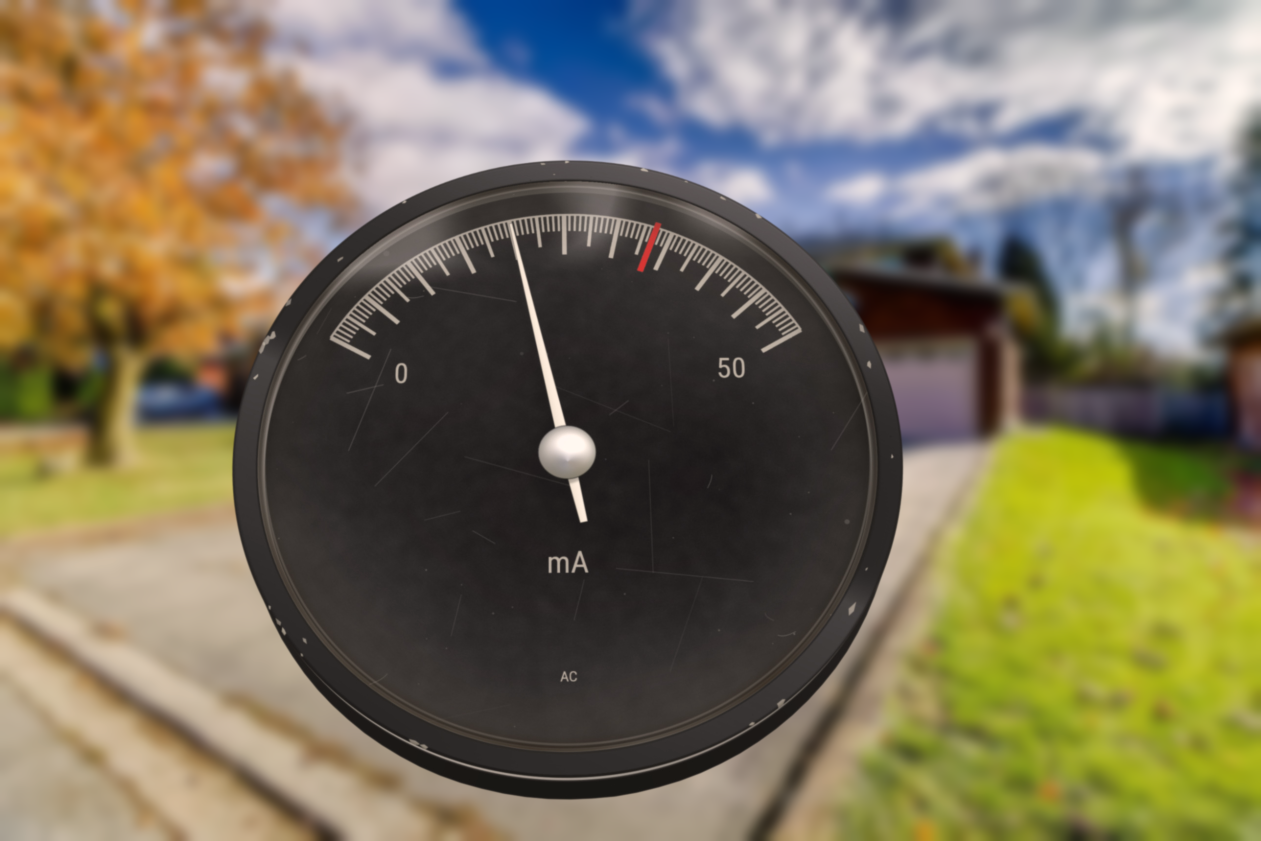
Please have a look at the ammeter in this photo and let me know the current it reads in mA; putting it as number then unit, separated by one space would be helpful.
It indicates 20 mA
